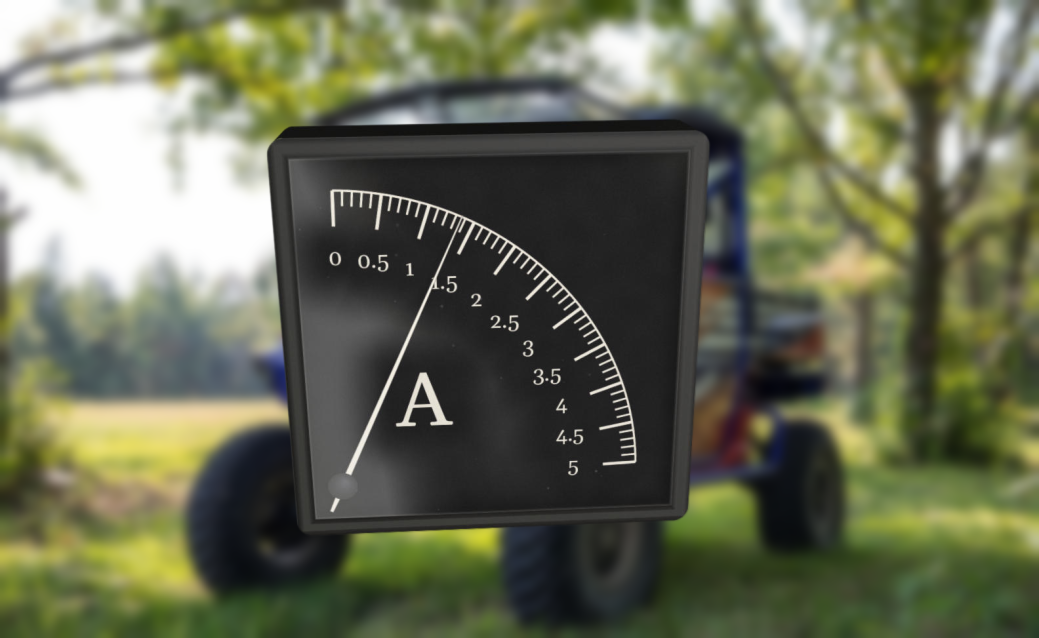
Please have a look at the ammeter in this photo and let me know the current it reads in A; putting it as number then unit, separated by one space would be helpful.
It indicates 1.35 A
